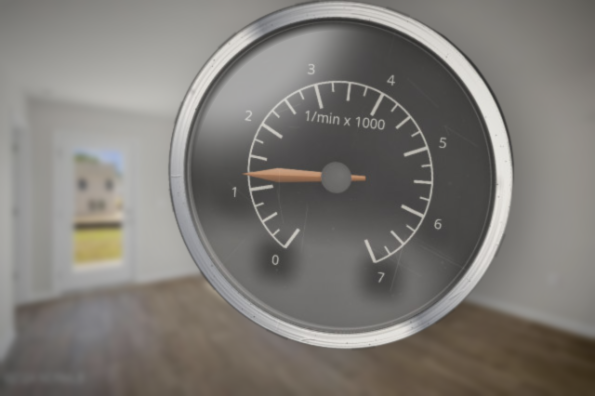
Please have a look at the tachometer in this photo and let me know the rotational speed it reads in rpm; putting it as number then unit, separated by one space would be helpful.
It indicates 1250 rpm
